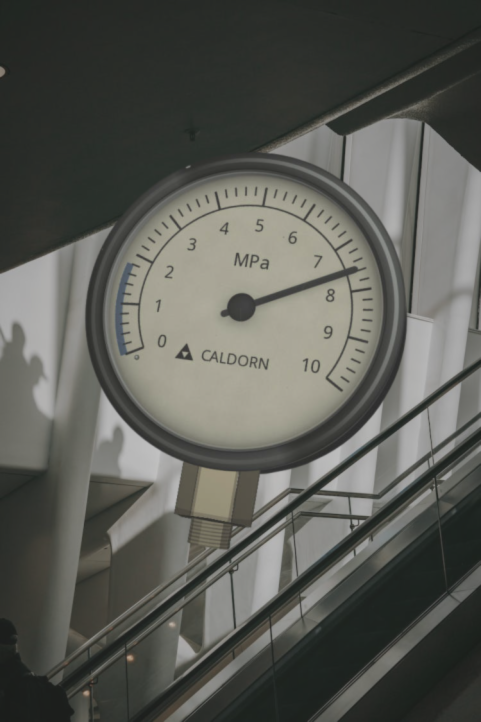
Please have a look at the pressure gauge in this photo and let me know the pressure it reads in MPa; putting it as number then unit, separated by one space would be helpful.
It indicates 7.6 MPa
